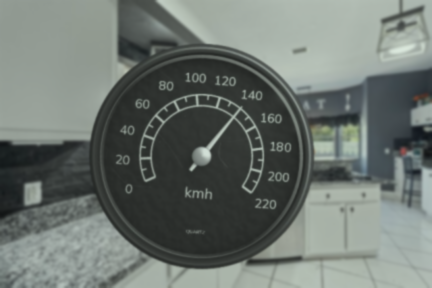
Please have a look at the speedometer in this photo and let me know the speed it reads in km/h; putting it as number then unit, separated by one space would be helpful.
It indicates 140 km/h
